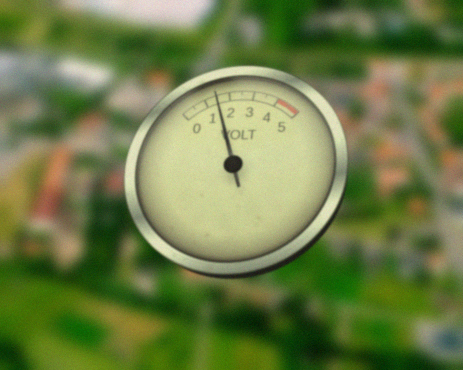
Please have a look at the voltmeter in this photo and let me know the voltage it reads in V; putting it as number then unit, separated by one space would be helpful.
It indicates 1.5 V
